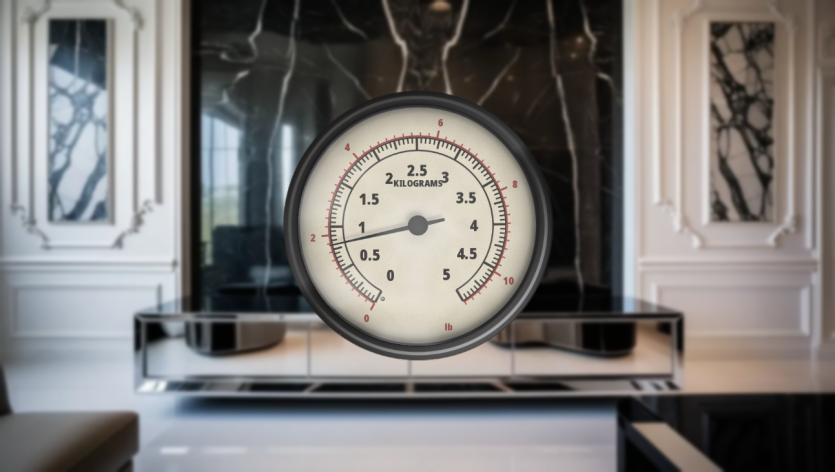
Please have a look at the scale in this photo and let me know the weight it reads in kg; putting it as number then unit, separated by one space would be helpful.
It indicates 0.8 kg
